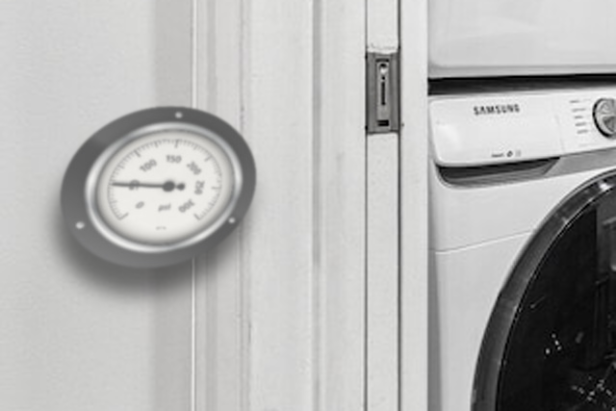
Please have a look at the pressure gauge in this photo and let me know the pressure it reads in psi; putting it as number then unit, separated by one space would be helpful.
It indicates 50 psi
